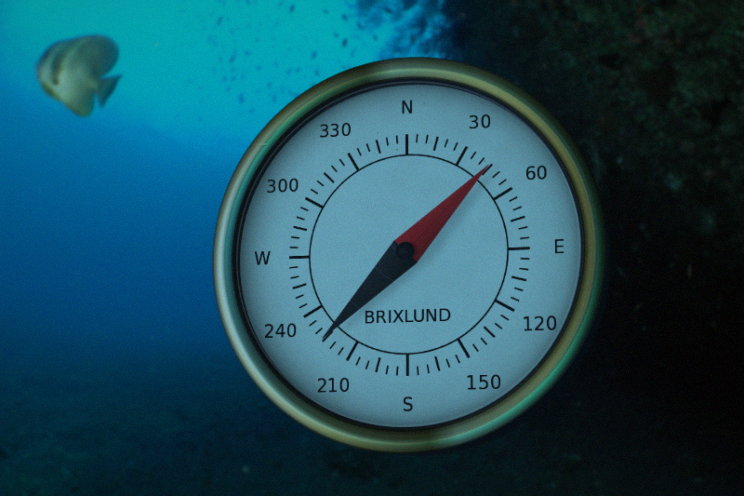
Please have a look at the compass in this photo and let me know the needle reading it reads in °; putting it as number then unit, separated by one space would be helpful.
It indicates 45 °
